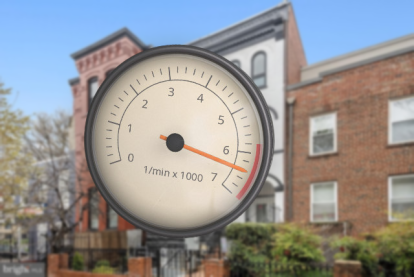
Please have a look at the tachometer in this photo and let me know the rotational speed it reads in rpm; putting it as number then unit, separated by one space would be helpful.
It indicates 6400 rpm
